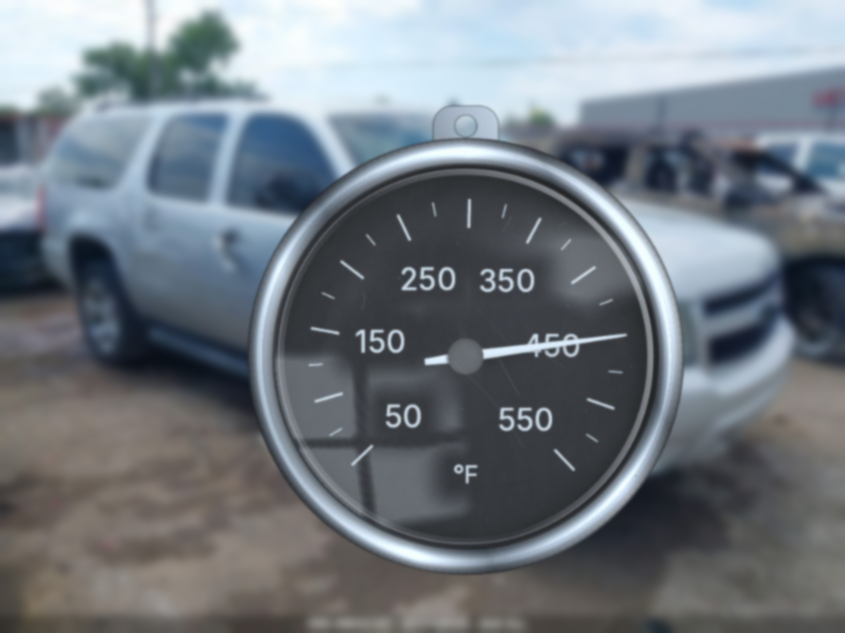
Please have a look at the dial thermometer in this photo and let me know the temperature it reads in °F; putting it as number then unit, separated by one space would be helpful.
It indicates 450 °F
